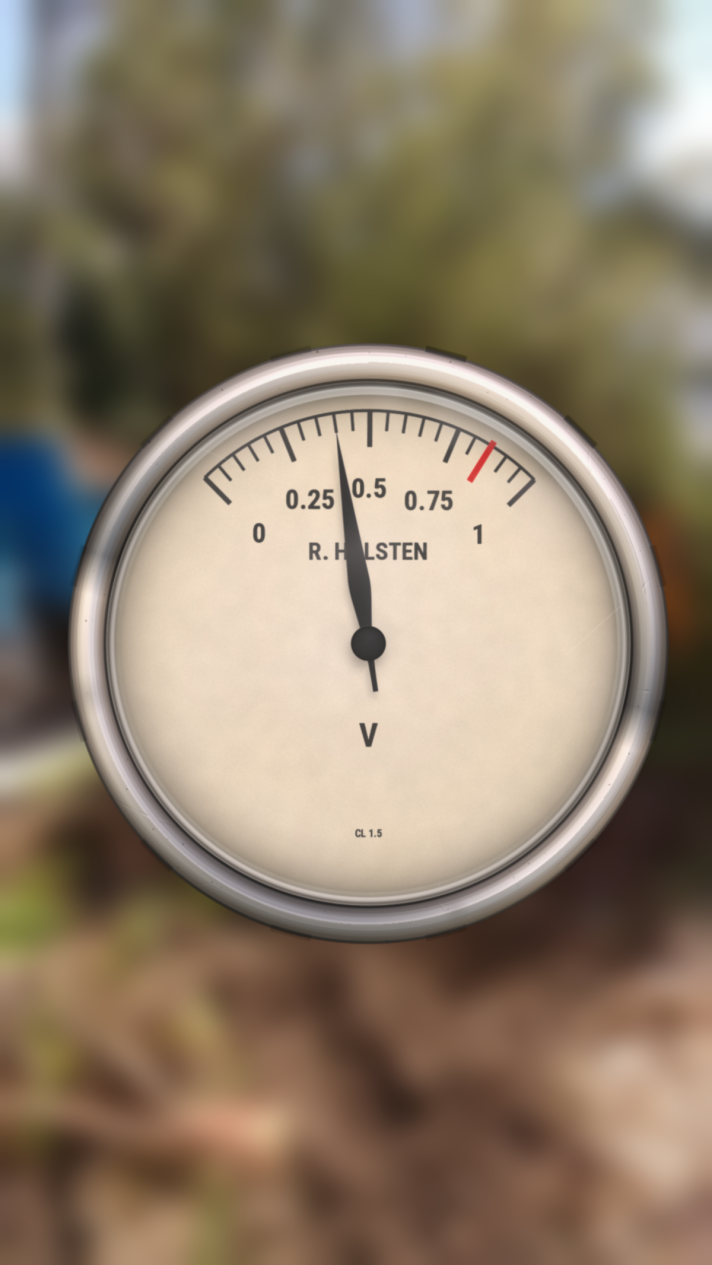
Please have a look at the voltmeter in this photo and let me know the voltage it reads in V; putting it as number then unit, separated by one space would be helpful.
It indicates 0.4 V
